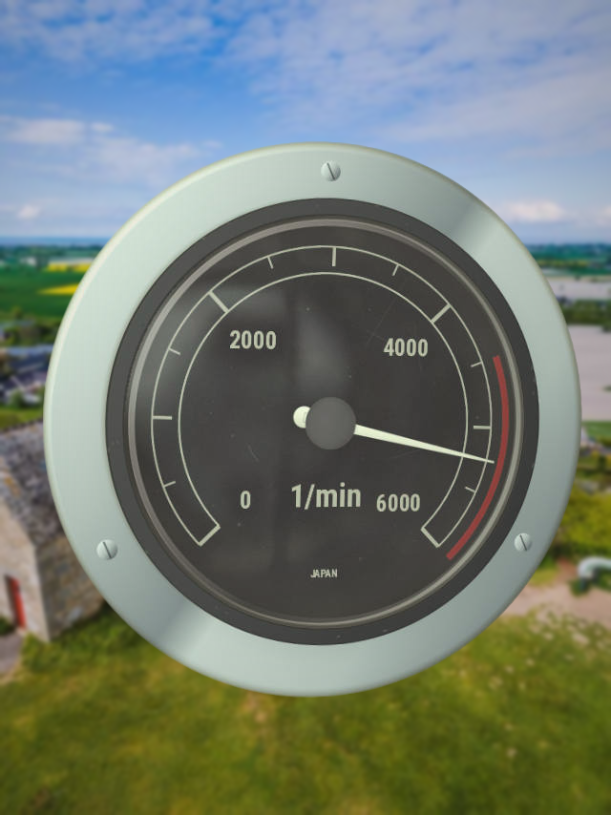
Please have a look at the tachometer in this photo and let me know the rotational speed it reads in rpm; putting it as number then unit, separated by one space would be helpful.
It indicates 5250 rpm
